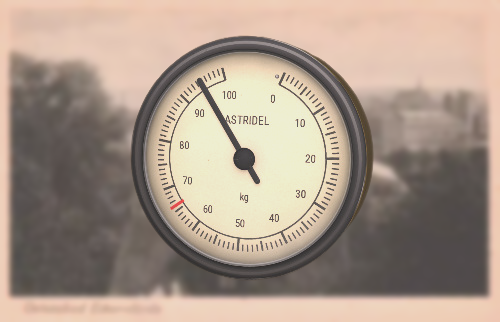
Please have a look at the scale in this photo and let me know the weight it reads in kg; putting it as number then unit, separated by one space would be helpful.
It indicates 95 kg
